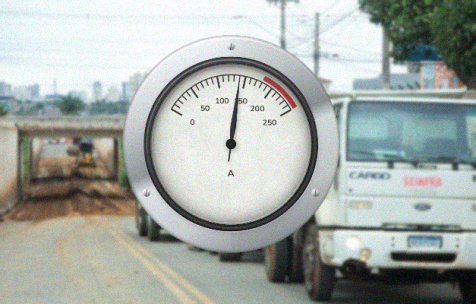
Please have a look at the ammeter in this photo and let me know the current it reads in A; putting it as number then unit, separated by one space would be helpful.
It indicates 140 A
